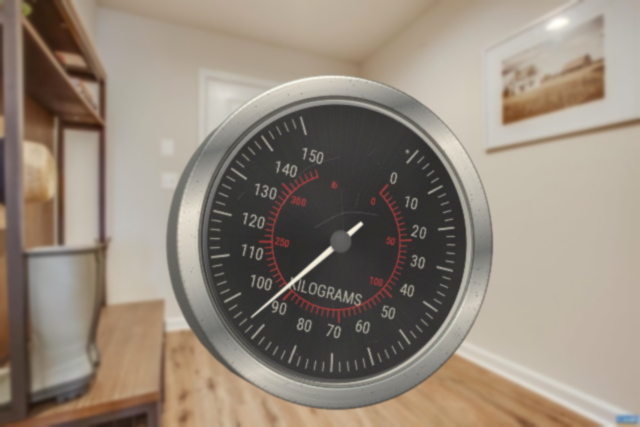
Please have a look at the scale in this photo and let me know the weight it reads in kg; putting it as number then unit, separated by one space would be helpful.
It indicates 94 kg
